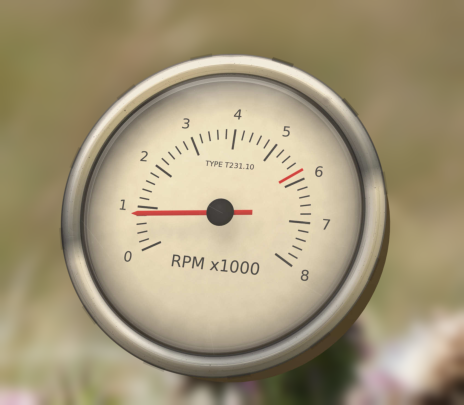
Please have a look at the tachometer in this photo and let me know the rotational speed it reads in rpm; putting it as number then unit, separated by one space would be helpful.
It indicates 800 rpm
